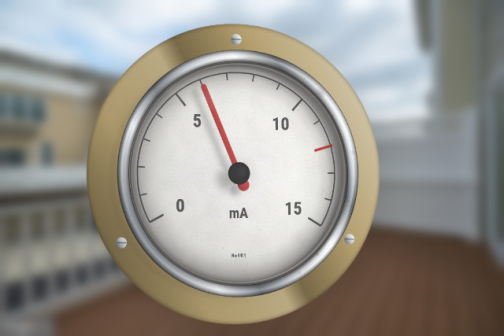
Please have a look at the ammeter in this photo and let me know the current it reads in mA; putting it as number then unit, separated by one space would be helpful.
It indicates 6 mA
